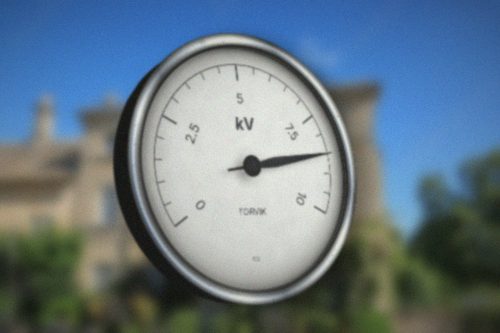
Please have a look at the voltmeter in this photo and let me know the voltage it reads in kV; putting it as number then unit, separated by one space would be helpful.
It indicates 8.5 kV
